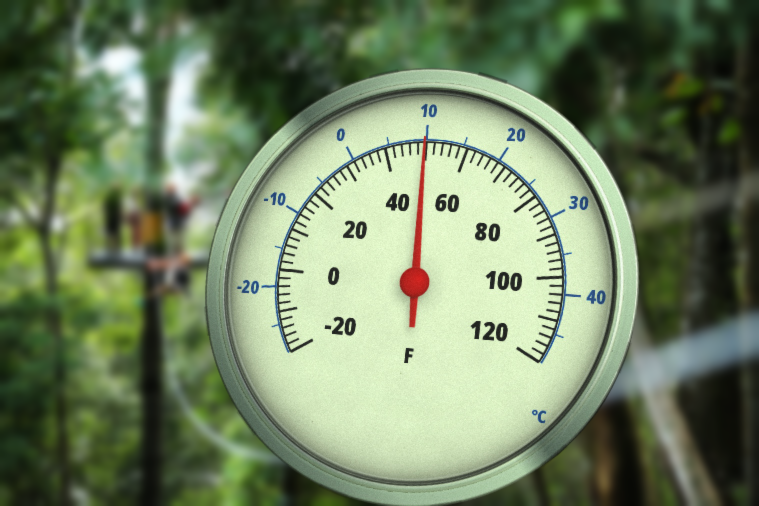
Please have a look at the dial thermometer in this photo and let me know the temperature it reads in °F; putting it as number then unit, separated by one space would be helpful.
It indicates 50 °F
